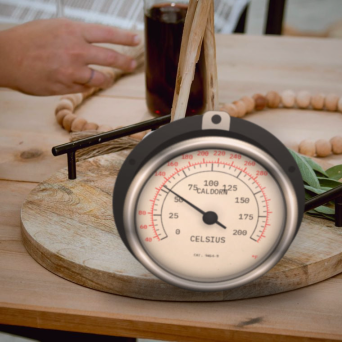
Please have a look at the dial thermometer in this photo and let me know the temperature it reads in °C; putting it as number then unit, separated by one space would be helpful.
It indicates 55 °C
